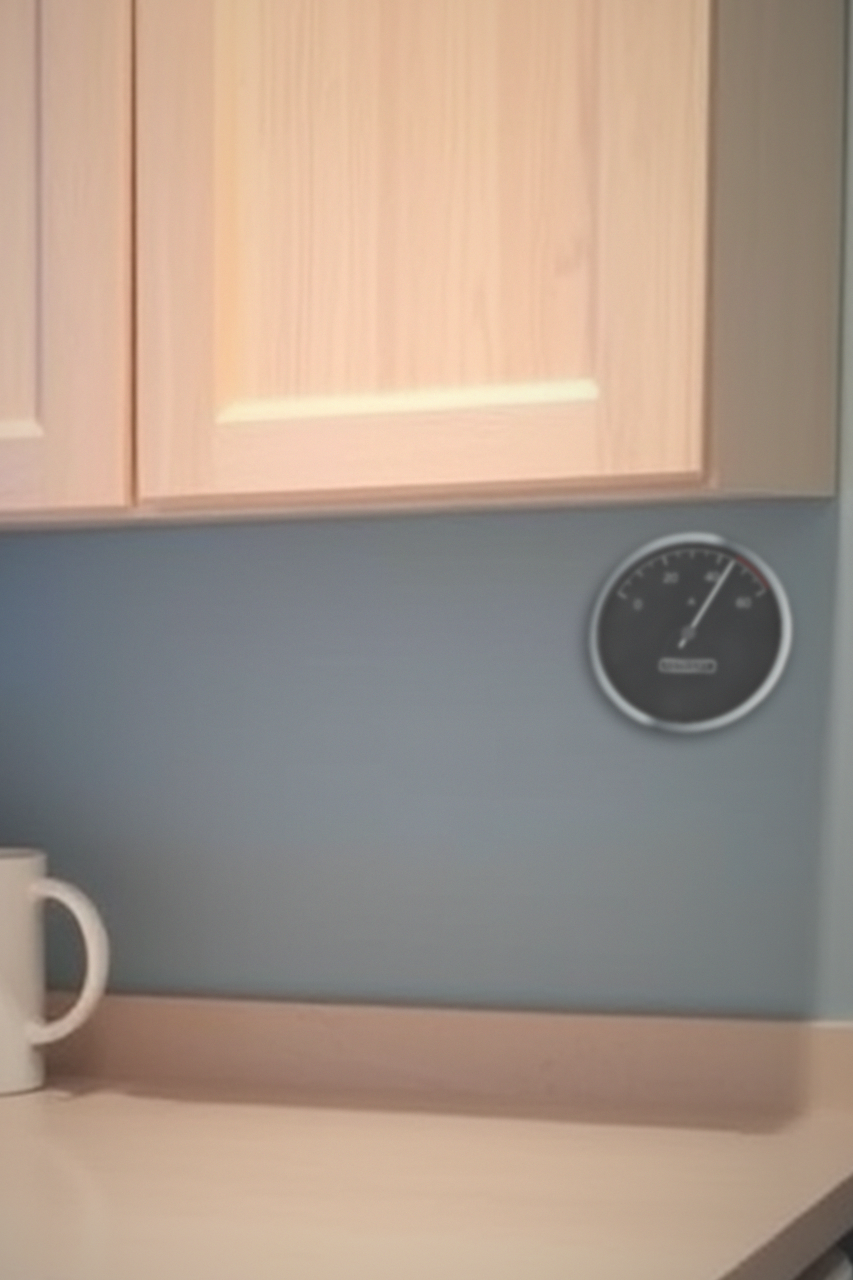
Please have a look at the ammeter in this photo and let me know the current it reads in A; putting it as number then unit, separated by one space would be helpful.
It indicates 45 A
